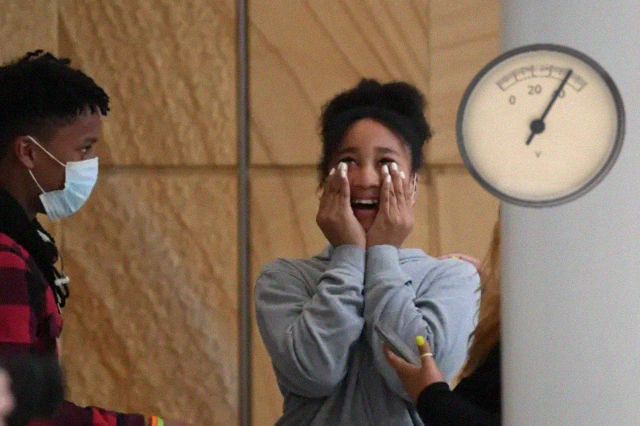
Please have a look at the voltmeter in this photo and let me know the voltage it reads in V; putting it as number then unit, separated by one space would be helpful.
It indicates 40 V
